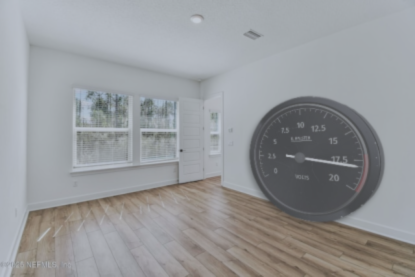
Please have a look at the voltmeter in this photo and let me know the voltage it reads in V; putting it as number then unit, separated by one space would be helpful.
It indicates 18 V
